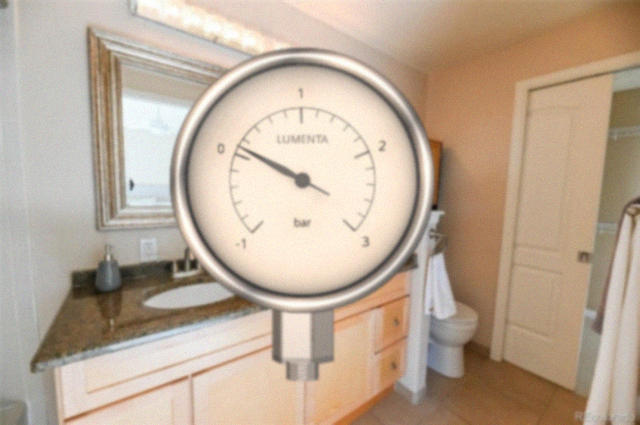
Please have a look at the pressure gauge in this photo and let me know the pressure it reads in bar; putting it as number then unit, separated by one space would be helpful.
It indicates 0.1 bar
